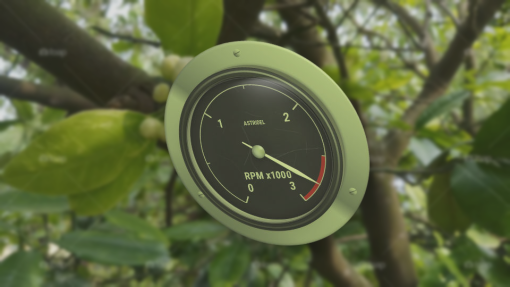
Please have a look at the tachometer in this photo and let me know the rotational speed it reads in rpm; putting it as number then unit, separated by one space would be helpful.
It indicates 2750 rpm
